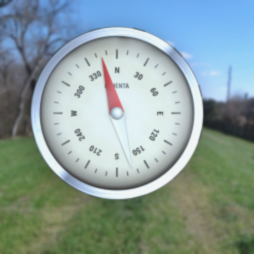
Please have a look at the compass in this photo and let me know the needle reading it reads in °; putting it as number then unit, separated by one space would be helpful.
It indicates 345 °
